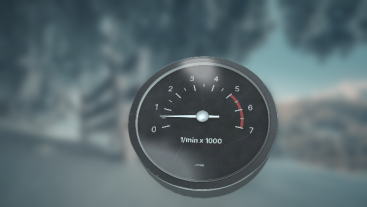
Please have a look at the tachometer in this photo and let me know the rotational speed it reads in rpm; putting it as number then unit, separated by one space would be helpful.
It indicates 500 rpm
